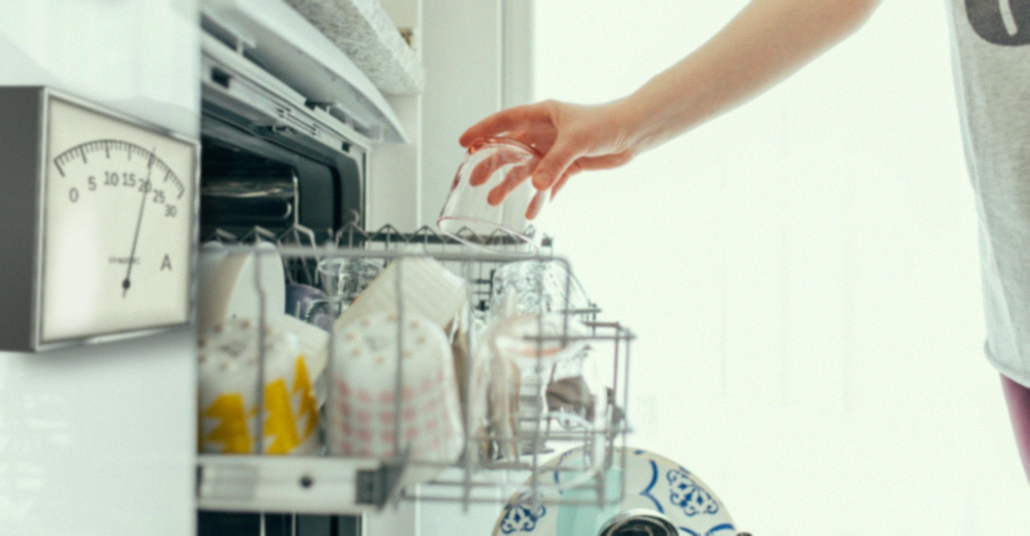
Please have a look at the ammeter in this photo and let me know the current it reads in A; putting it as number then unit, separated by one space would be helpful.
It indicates 20 A
